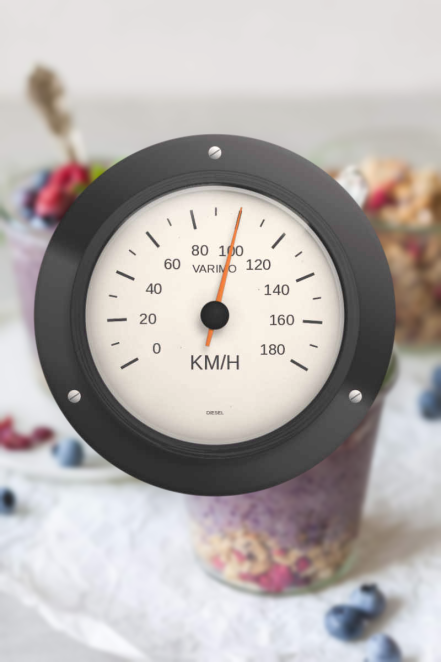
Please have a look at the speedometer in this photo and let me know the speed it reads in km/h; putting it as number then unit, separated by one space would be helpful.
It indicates 100 km/h
